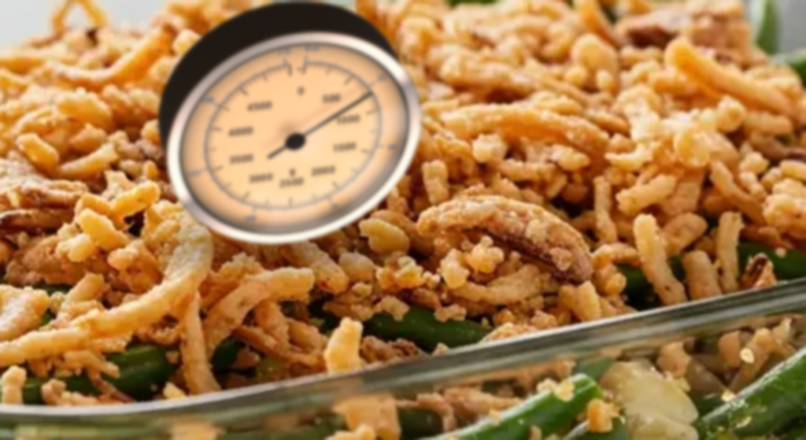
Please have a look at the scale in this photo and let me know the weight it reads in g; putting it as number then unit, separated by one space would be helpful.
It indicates 750 g
